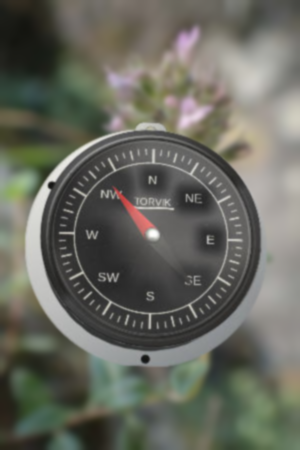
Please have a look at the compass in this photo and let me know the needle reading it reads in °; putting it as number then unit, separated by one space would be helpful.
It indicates 320 °
